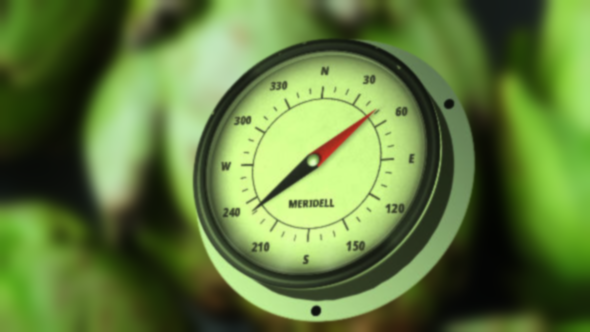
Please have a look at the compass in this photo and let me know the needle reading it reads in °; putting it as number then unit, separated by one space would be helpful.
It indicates 50 °
